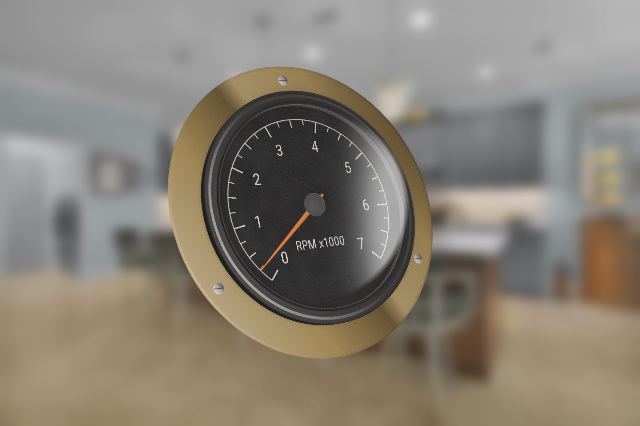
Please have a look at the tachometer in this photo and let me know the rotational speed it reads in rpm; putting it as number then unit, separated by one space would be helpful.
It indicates 250 rpm
